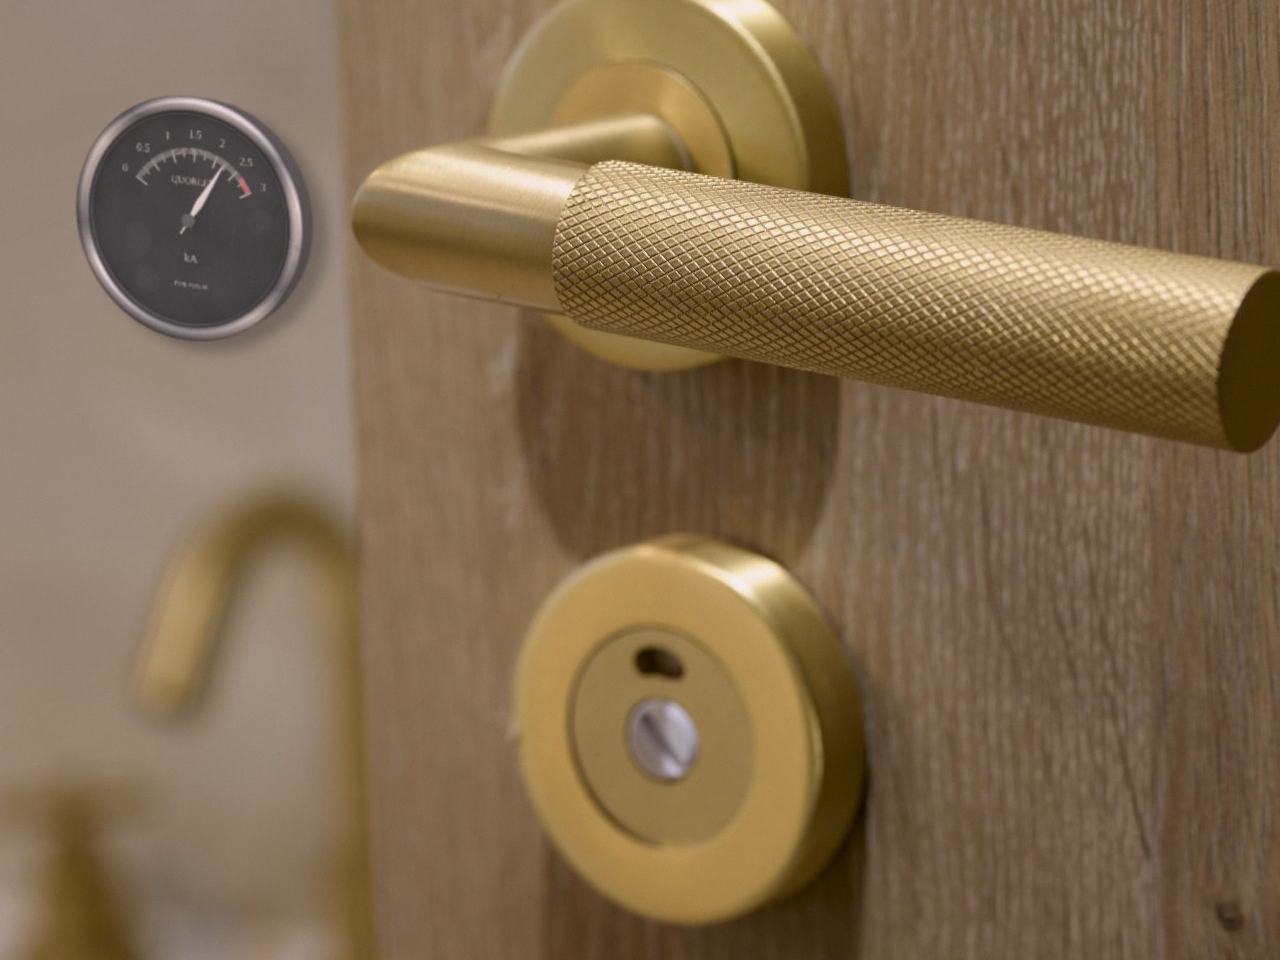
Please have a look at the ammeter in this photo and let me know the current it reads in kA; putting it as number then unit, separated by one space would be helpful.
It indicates 2.25 kA
